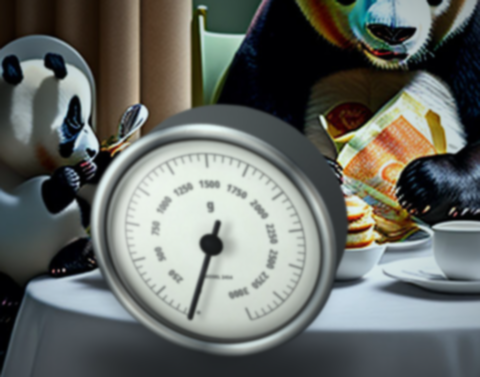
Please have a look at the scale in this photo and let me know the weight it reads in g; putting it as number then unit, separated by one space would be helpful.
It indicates 0 g
